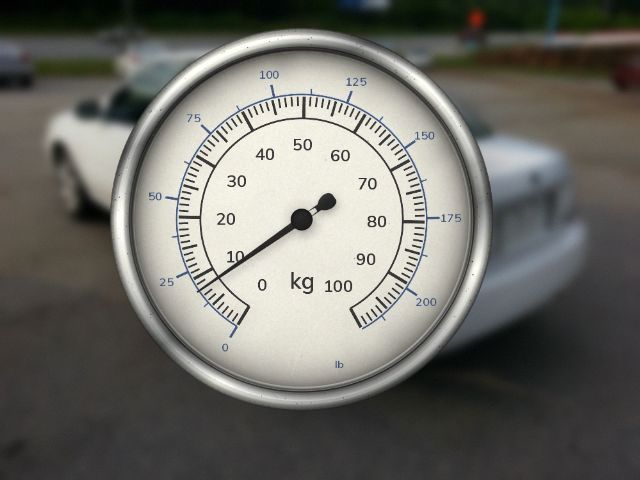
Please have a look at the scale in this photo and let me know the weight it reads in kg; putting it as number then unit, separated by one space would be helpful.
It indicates 8 kg
